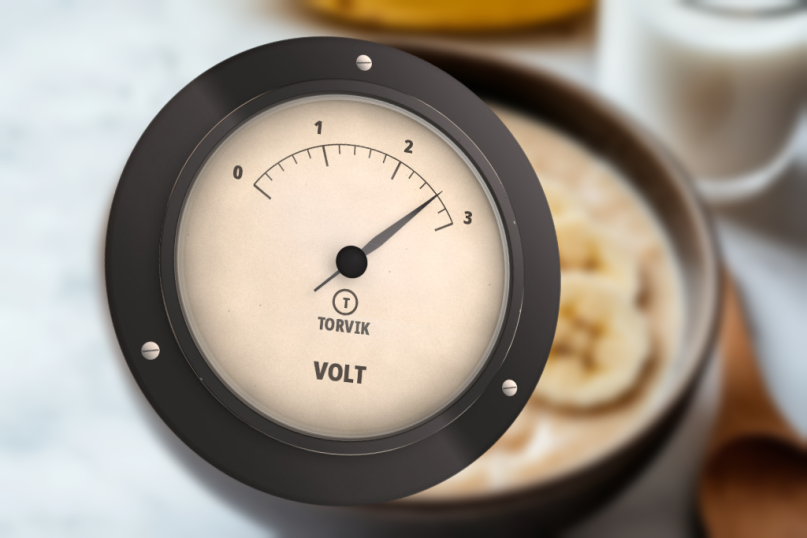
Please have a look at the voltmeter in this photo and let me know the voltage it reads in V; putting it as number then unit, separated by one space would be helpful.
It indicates 2.6 V
